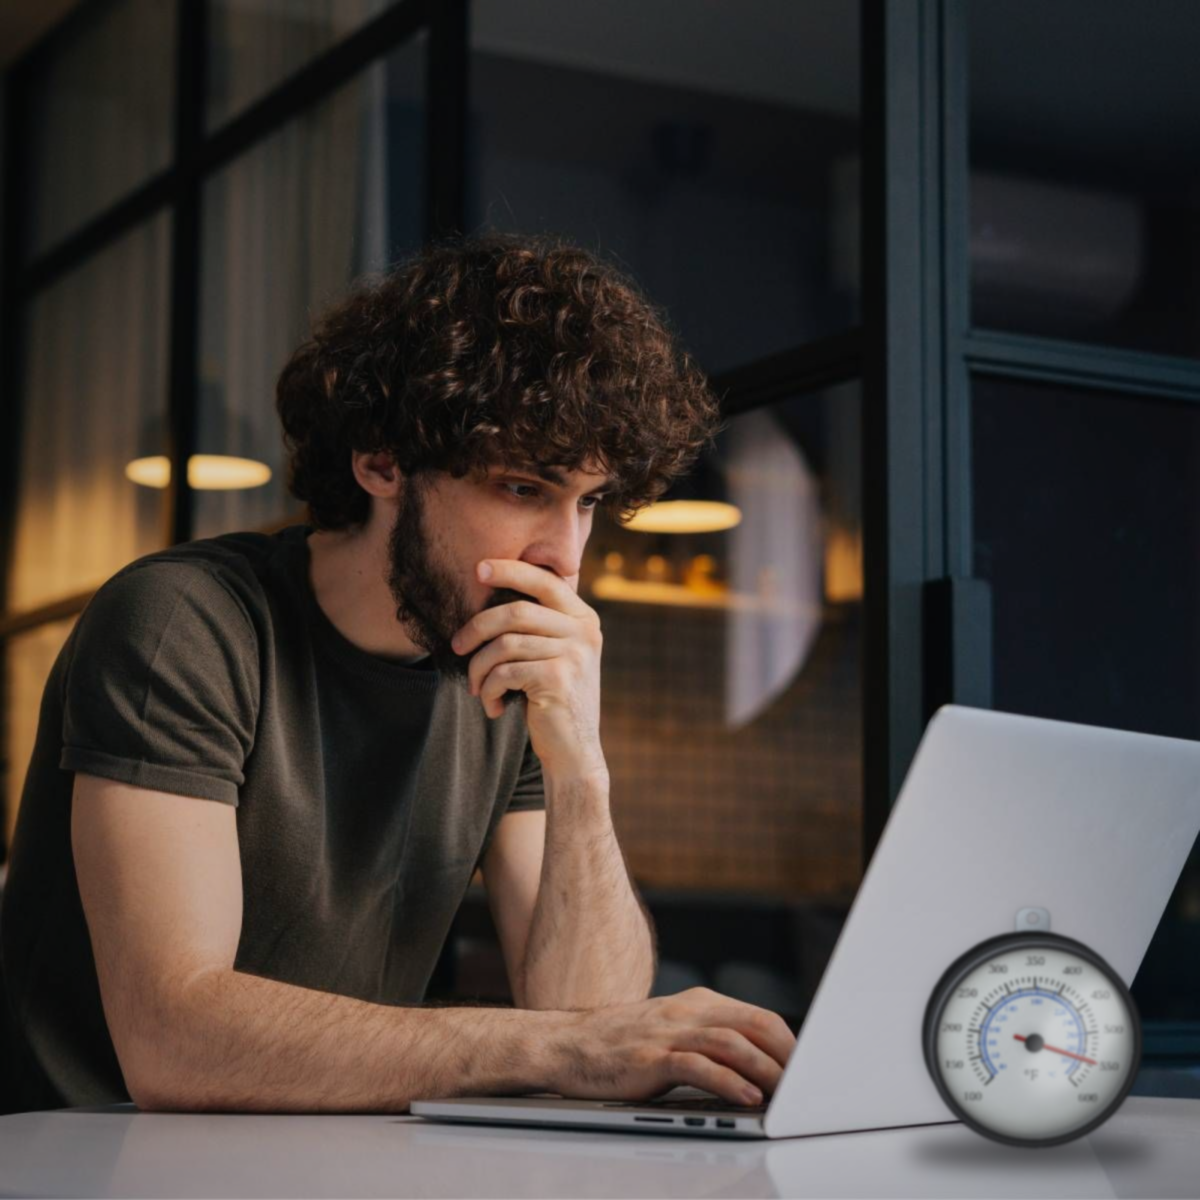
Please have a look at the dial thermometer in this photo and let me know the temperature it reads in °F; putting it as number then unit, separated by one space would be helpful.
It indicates 550 °F
